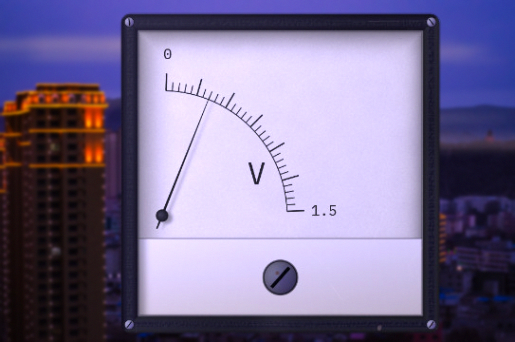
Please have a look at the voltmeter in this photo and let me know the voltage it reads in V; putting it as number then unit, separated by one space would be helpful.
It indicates 0.35 V
